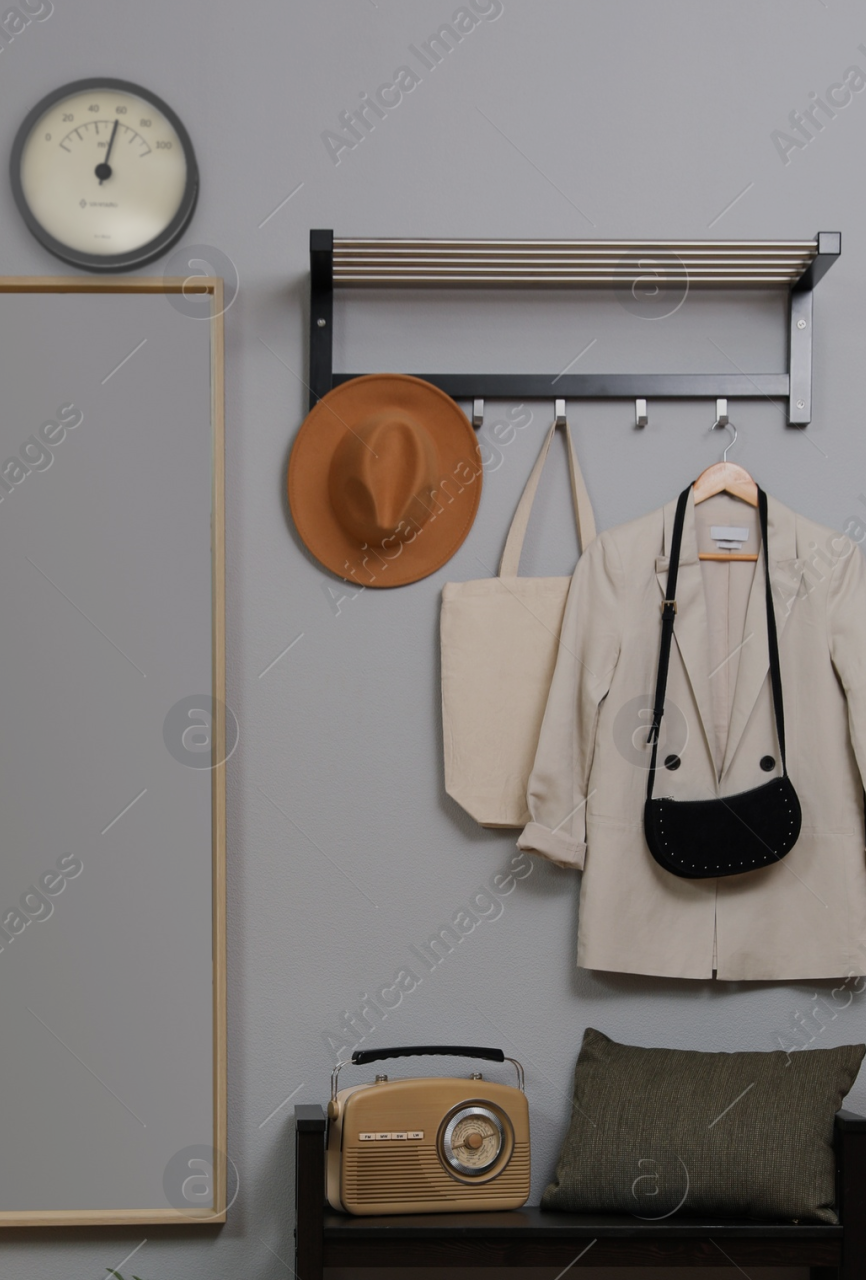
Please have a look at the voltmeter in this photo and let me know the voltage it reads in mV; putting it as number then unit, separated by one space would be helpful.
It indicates 60 mV
